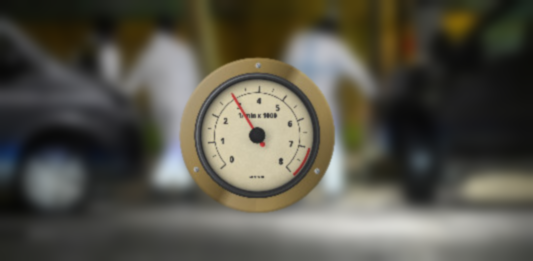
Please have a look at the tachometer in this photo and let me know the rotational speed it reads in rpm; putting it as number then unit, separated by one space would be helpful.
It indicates 3000 rpm
